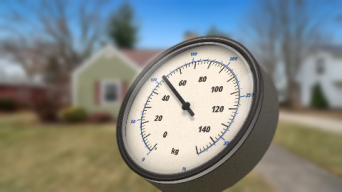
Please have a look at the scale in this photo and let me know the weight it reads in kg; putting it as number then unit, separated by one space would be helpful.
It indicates 50 kg
